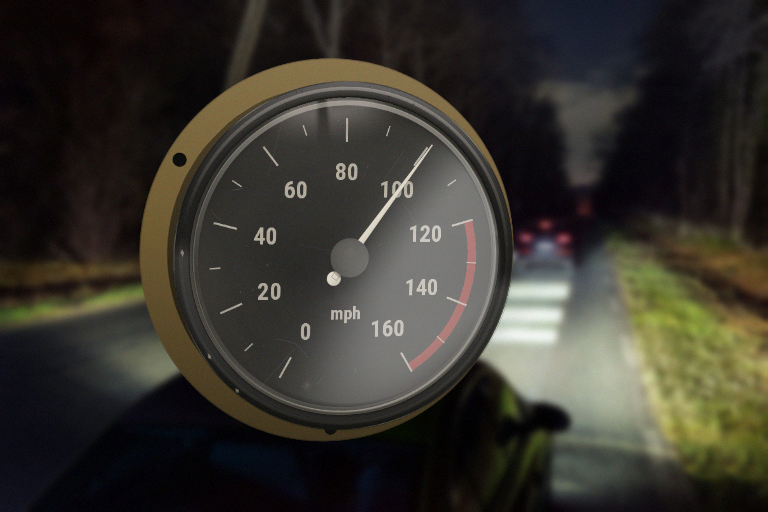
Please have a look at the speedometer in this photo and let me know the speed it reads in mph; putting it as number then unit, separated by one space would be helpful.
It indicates 100 mph
